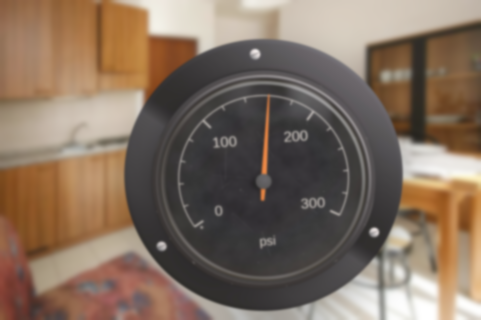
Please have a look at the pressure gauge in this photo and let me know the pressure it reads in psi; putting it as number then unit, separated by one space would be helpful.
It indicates 160 psi
